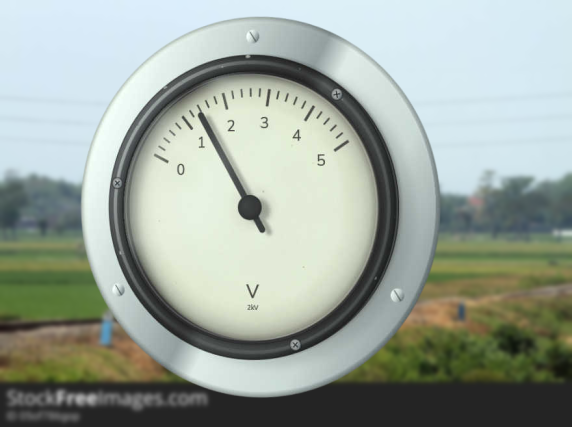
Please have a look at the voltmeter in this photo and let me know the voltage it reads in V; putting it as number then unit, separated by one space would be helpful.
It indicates 1.4 V
